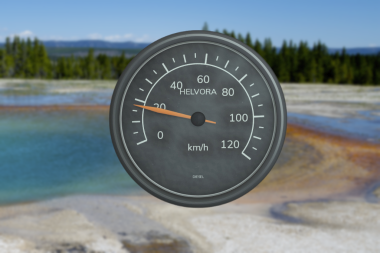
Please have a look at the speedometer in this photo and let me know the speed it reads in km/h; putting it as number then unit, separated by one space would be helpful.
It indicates 17.5 km/h
